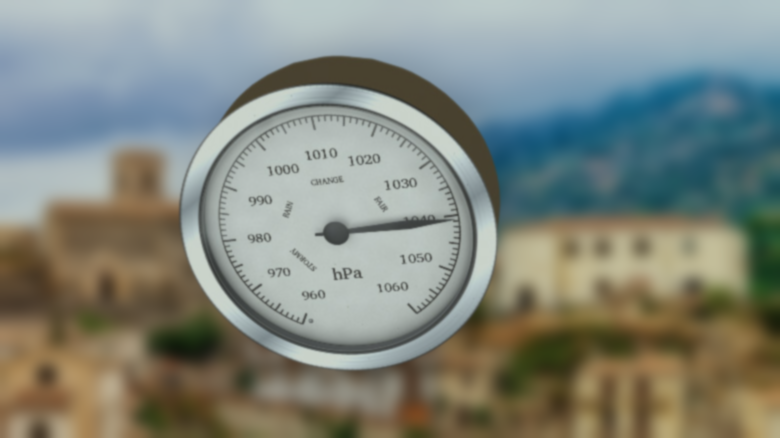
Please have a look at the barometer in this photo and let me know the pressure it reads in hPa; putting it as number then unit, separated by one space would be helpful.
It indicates 1040 hPa
